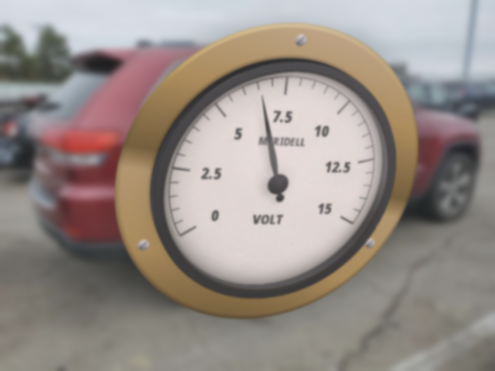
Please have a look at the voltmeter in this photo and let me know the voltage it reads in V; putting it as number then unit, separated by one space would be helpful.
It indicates 6.5 V
